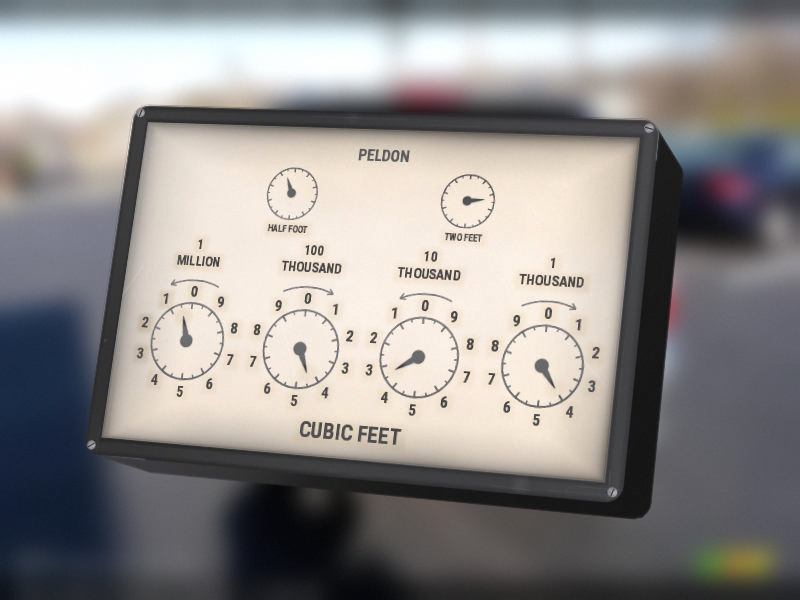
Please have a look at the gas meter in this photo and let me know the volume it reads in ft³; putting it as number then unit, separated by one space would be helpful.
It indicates 43400 ft³
